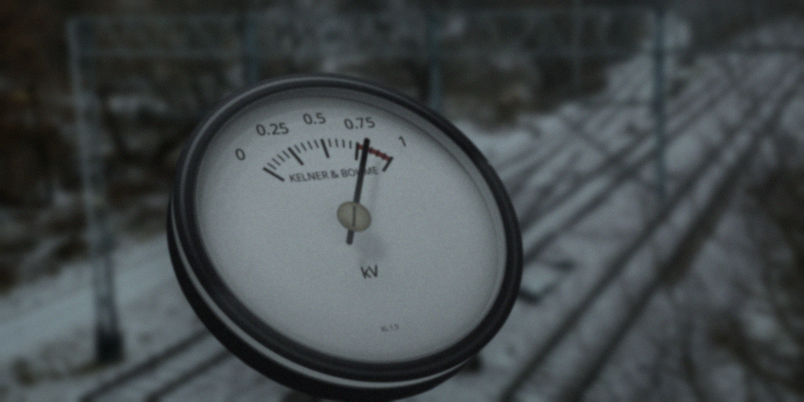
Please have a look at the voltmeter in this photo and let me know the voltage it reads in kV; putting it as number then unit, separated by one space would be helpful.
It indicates 0.8 kV
